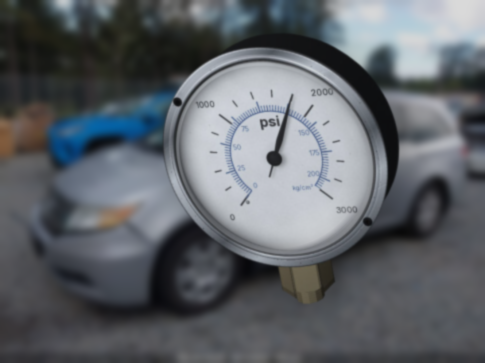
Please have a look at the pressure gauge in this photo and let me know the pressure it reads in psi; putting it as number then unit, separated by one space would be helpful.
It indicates 1800 psi
